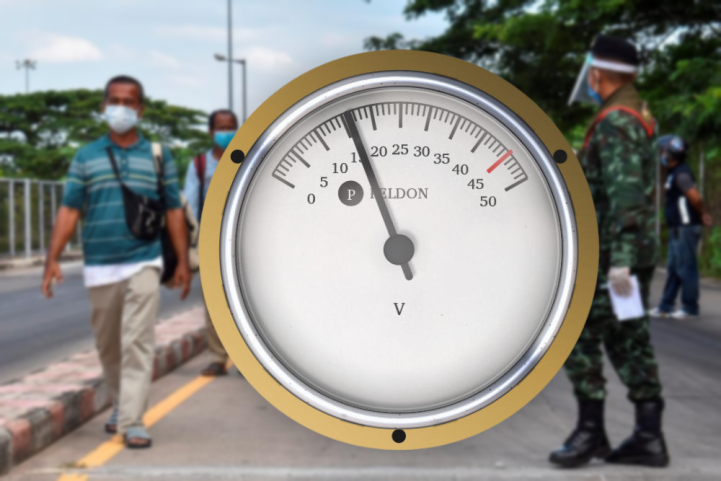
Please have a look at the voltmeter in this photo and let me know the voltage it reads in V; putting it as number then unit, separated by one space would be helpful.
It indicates 16 V
